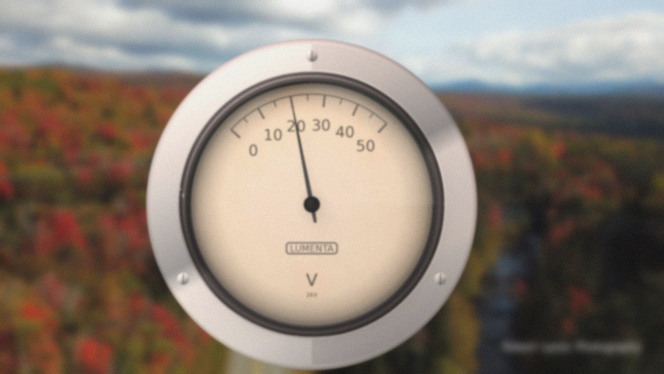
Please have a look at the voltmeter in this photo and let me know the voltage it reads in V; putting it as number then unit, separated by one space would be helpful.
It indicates 20 V
